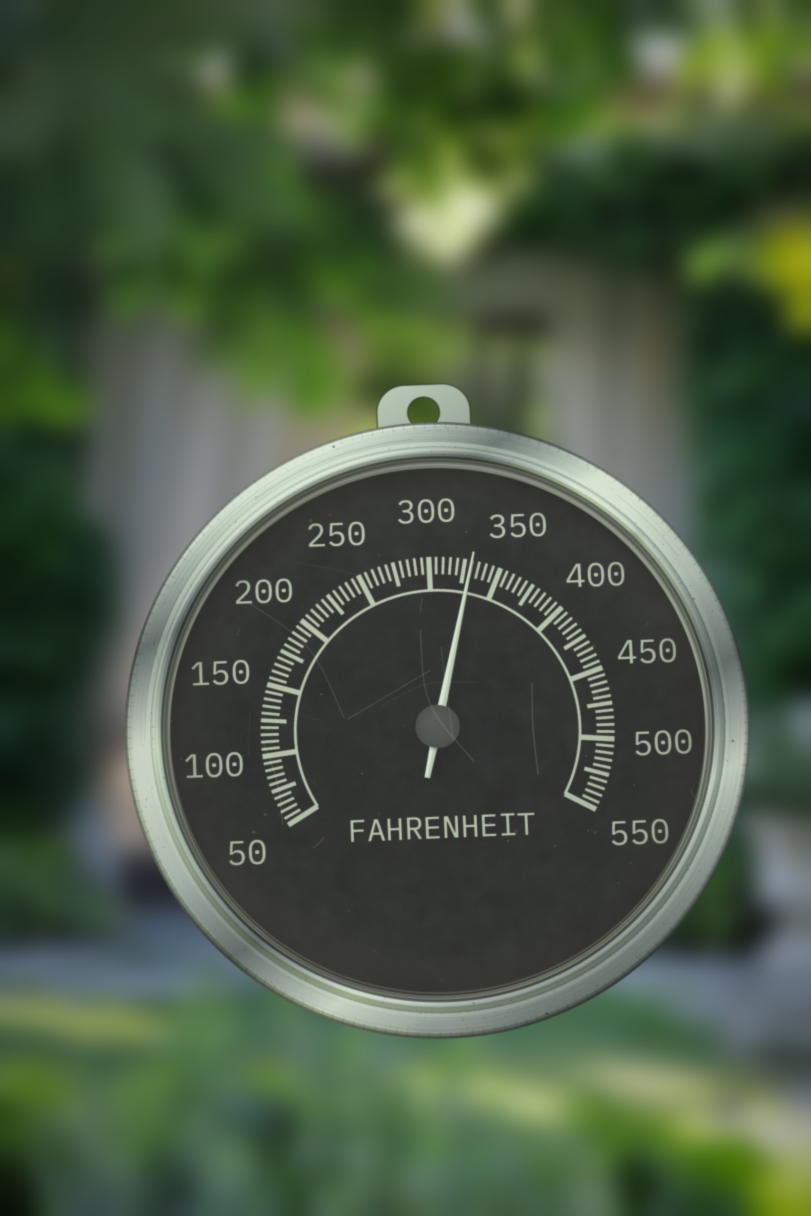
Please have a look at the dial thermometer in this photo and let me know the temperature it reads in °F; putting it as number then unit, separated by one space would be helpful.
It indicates 330 °F
